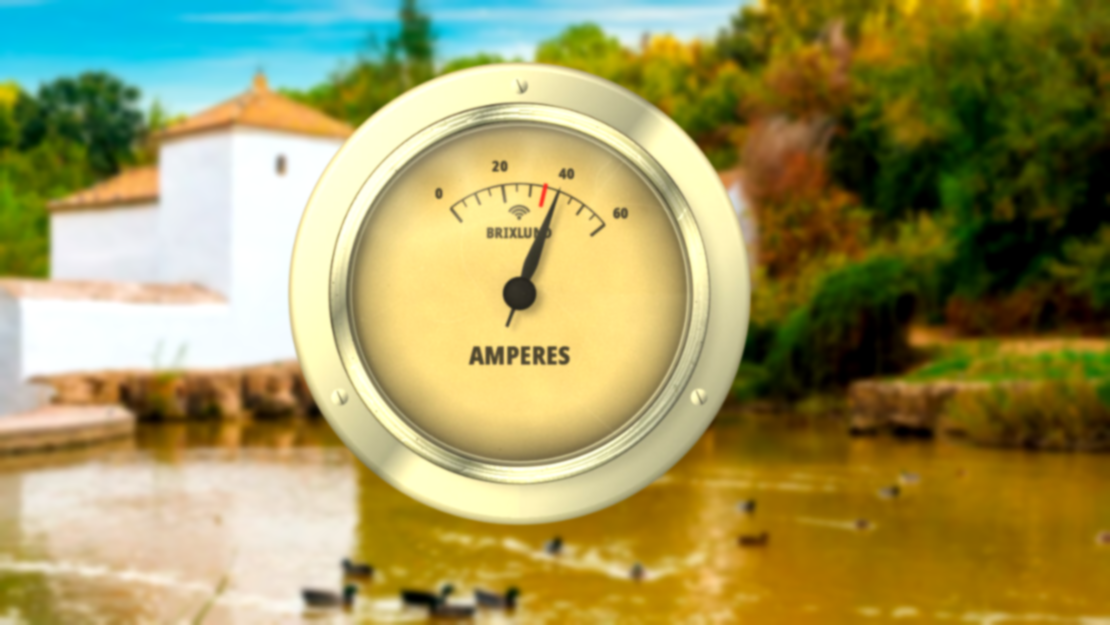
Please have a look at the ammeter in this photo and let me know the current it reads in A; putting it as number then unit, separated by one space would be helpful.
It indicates 40 A
